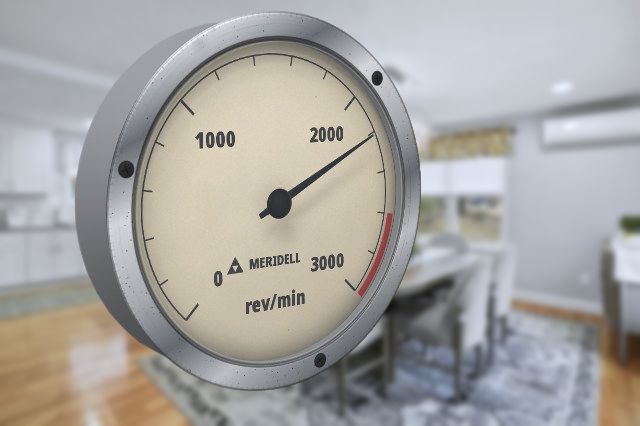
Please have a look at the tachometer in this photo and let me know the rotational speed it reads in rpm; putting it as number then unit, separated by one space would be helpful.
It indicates 2200 rpm
